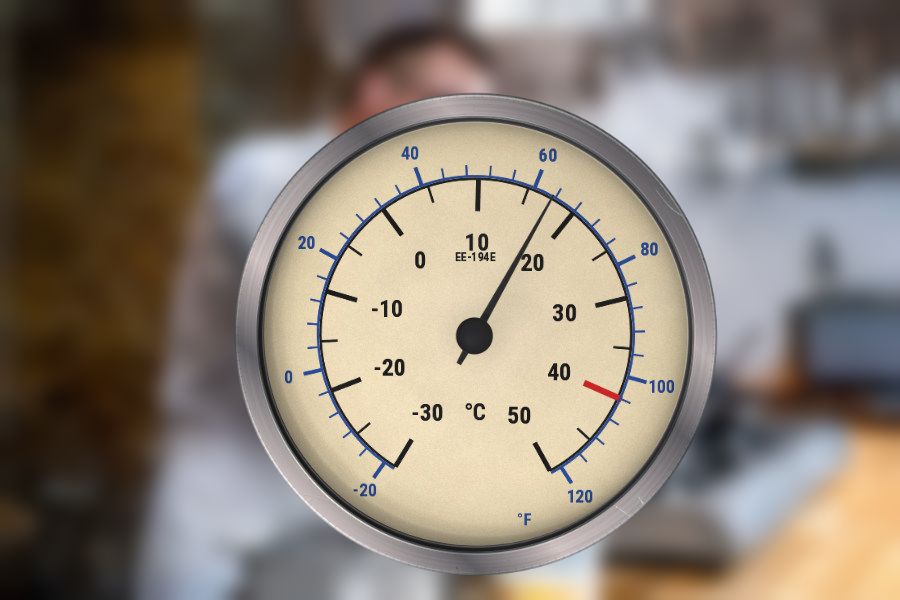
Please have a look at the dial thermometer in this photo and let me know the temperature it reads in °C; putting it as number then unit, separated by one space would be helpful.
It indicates 17.5 °C
